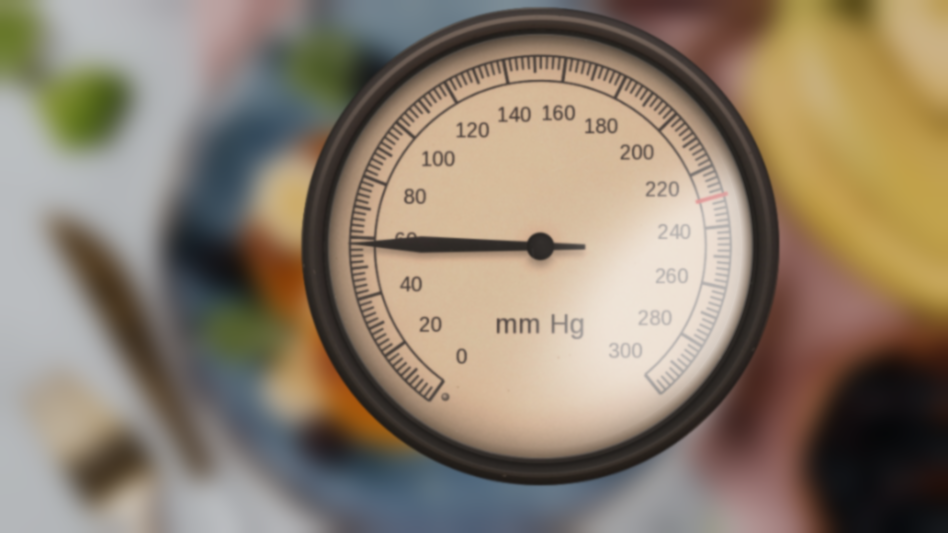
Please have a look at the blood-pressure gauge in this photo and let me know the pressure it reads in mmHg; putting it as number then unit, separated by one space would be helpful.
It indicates 58 mmHg
